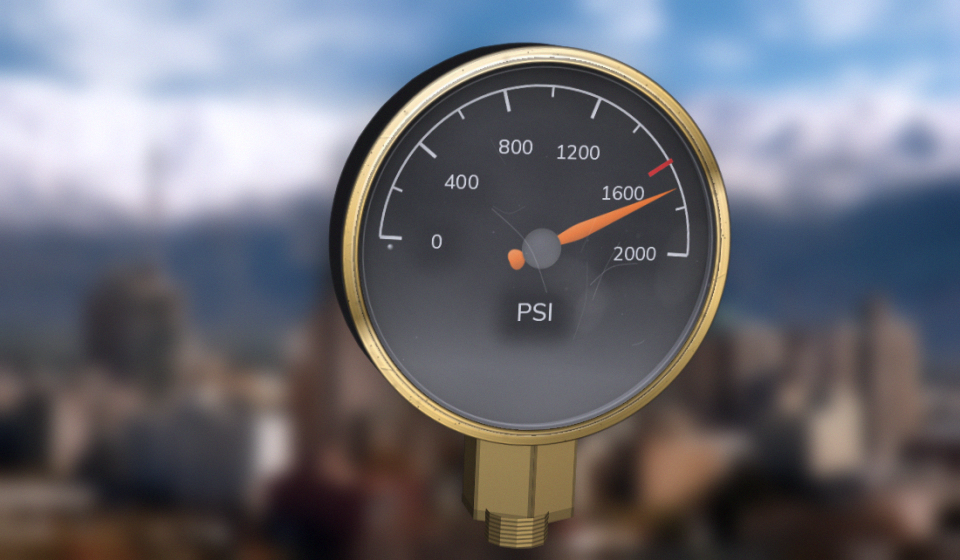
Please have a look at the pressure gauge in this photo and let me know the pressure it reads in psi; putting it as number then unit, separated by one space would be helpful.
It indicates 1700 psi
